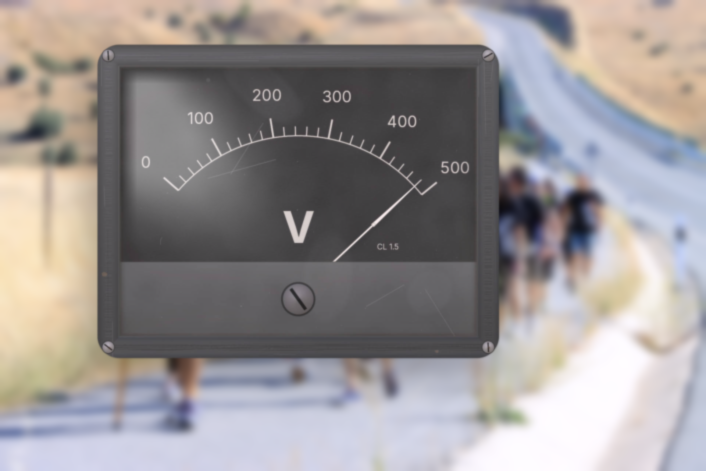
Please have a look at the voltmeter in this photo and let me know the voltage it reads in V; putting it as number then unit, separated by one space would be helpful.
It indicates 480 V
